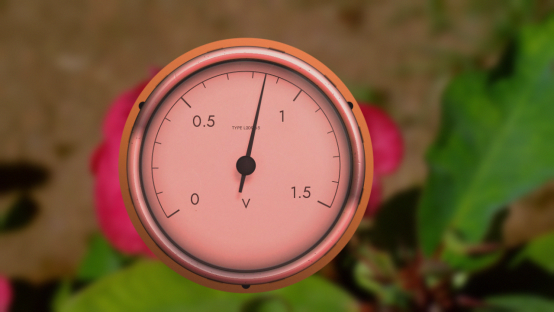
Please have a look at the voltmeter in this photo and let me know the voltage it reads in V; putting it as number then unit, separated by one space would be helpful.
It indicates 0.85 V
